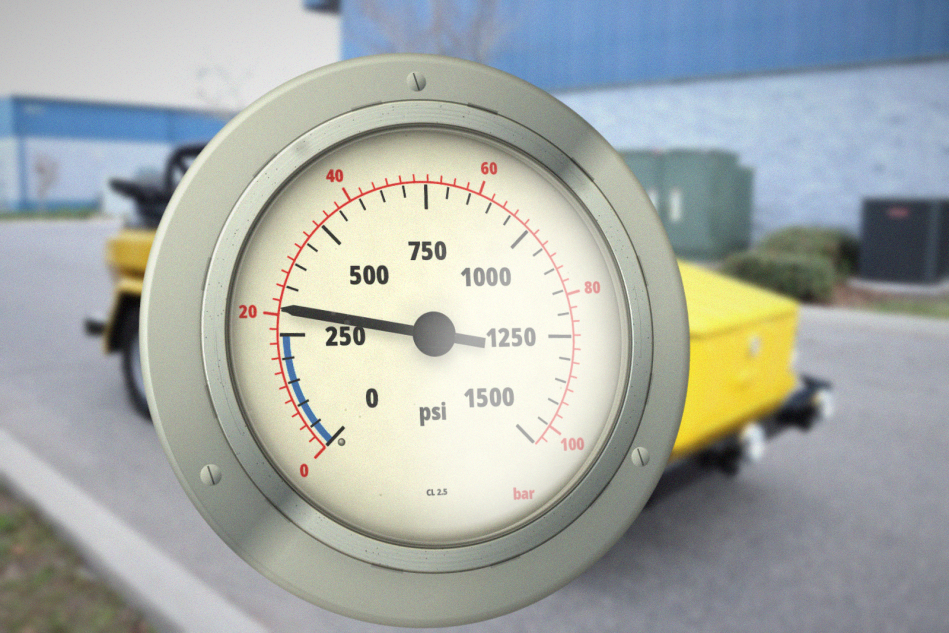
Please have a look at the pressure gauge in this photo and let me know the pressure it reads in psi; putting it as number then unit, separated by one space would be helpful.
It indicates 300 psi
